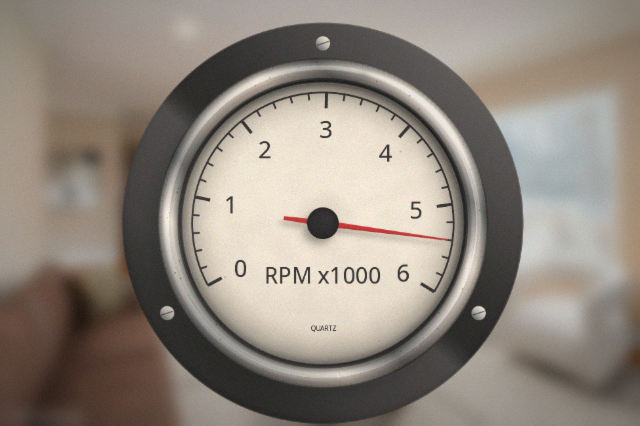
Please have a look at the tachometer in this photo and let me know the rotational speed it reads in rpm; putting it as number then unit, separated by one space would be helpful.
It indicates 5400 rpm
